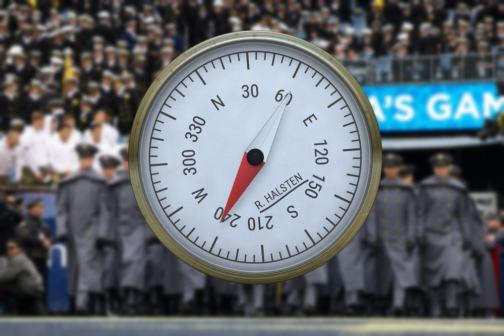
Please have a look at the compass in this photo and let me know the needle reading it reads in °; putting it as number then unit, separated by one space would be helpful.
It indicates 242.5 °
